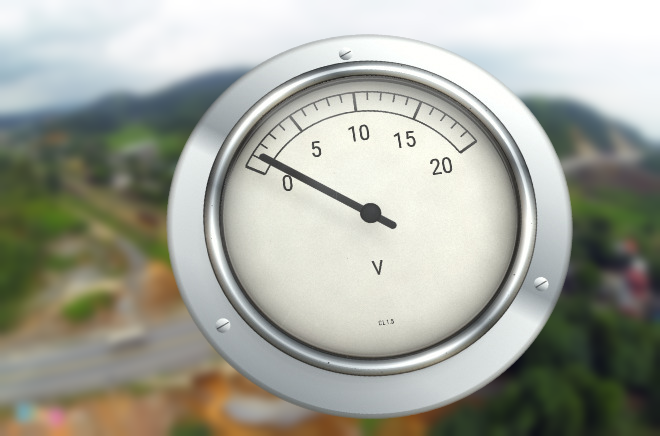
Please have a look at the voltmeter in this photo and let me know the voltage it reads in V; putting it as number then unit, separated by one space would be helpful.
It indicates 1 V
